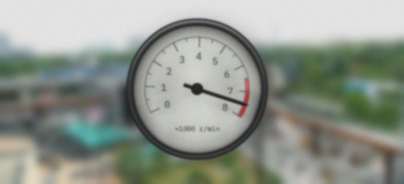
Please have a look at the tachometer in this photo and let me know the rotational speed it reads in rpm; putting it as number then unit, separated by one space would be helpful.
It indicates 7500 rpm
